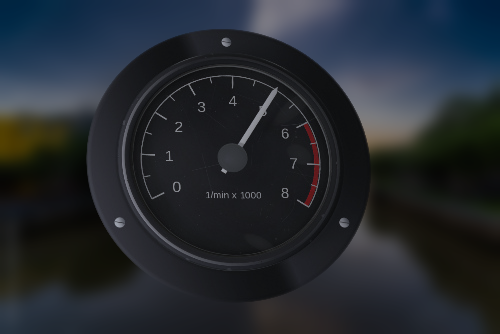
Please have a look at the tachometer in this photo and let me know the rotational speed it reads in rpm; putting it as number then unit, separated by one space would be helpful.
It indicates 5000 rpm
